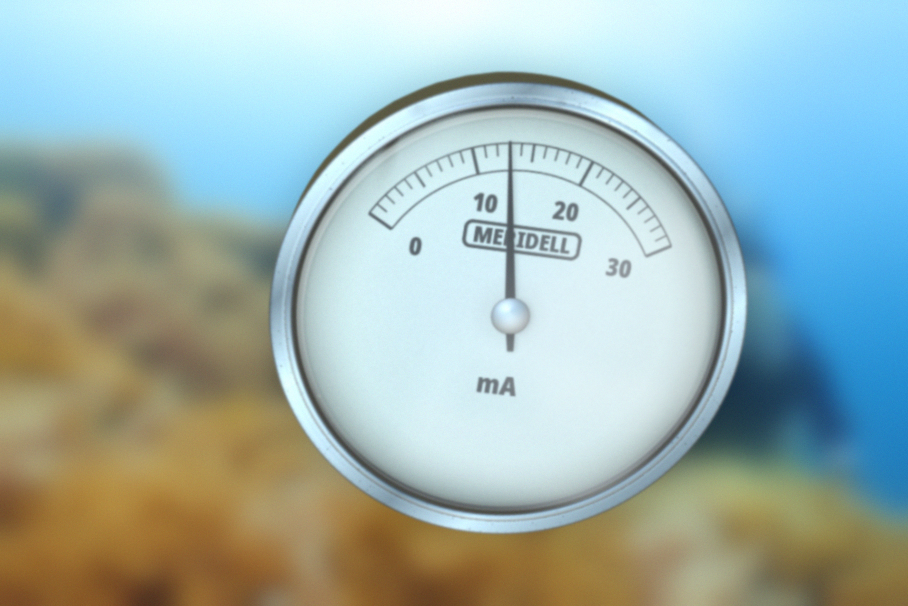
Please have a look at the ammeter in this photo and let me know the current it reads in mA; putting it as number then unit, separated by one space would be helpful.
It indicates 13 mA
